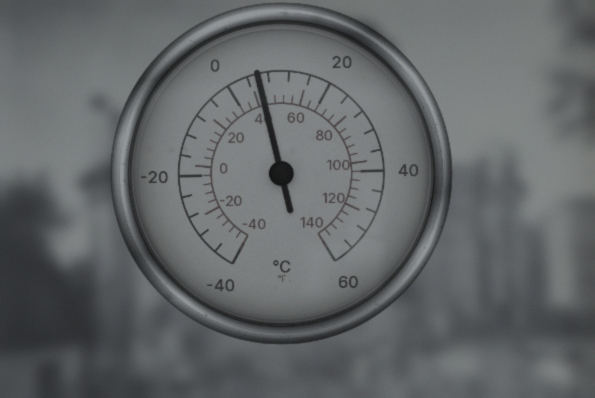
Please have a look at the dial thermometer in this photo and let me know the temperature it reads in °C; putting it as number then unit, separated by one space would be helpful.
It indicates 6 °C
